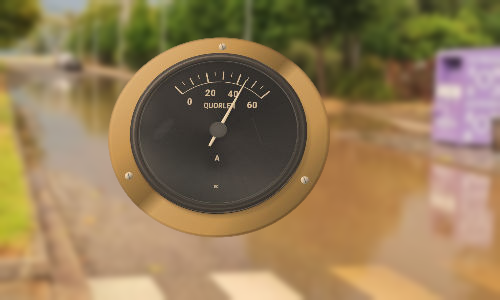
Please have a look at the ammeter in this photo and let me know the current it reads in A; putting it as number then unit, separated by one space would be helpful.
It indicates 45 A
